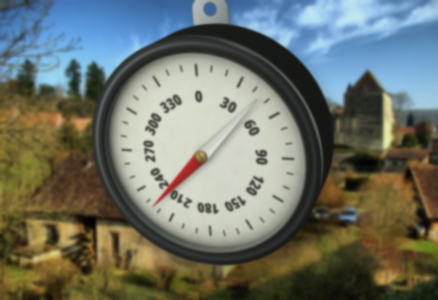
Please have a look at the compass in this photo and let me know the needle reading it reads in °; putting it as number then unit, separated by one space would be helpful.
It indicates 225 °
